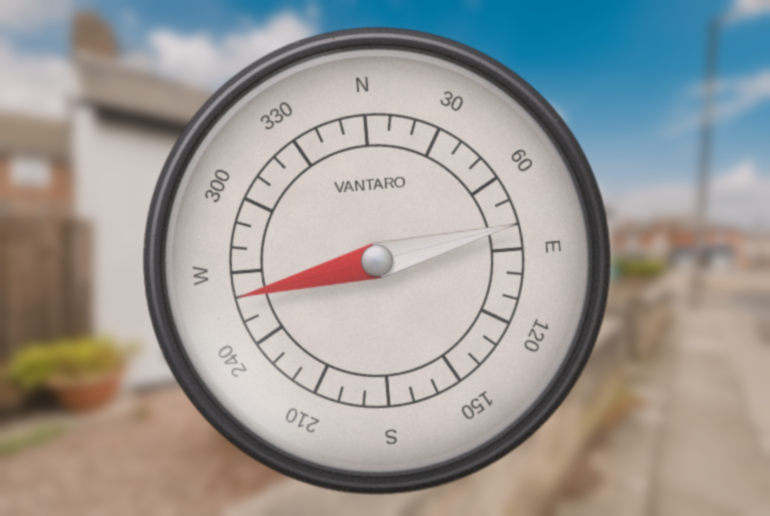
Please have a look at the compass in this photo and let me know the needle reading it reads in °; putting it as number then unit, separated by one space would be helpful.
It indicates 260 °
